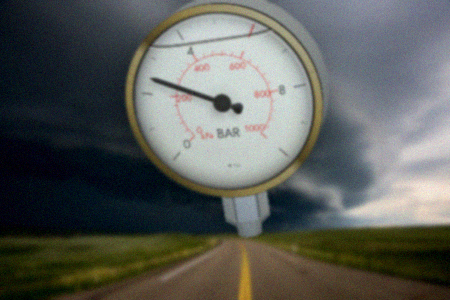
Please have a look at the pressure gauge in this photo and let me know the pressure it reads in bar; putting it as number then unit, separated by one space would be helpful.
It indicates 2.5 bar
